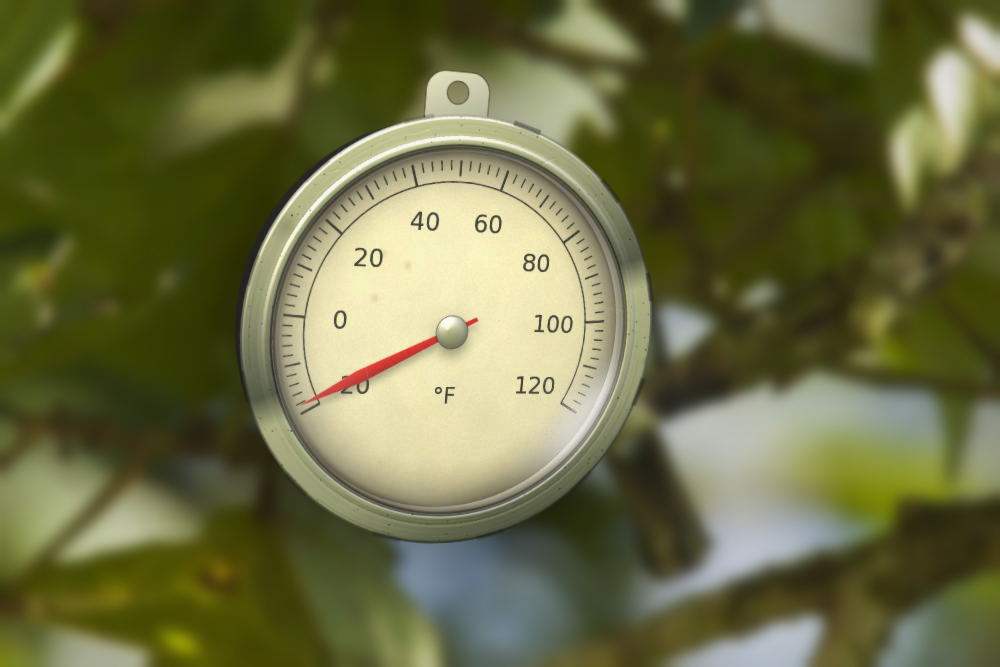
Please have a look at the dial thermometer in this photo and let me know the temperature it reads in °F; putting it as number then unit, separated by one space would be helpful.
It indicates -18 °F
